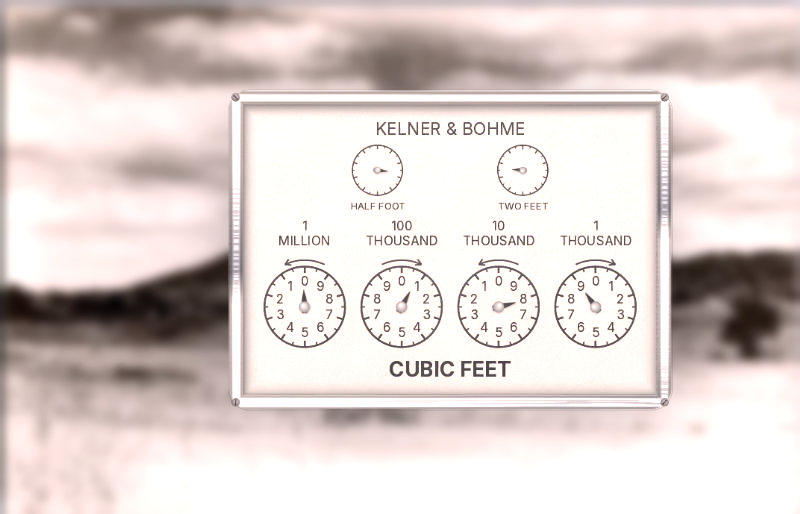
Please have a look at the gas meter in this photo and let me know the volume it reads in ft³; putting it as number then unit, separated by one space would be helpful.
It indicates 7900 ft³
